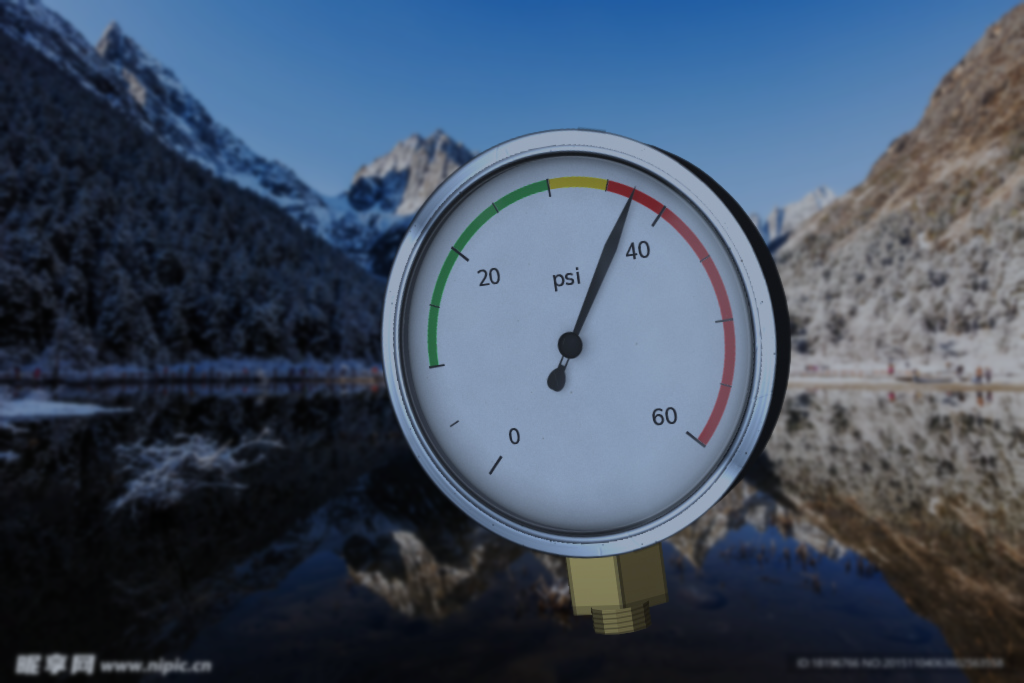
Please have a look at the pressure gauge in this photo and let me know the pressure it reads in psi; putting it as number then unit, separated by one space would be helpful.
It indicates 37.5 psi
